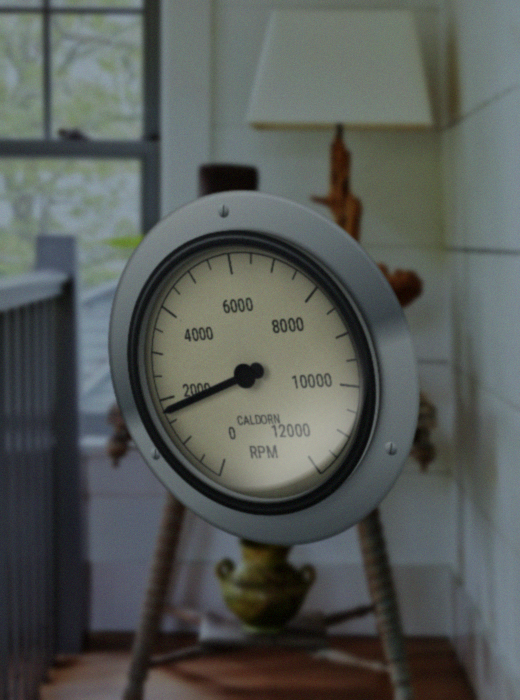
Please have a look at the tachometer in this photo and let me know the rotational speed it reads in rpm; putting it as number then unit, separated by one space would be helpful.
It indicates 1750 rpm
